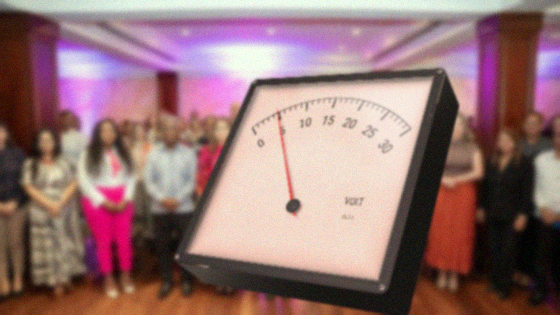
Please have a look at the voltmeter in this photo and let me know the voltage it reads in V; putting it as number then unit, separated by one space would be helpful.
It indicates 5 V
